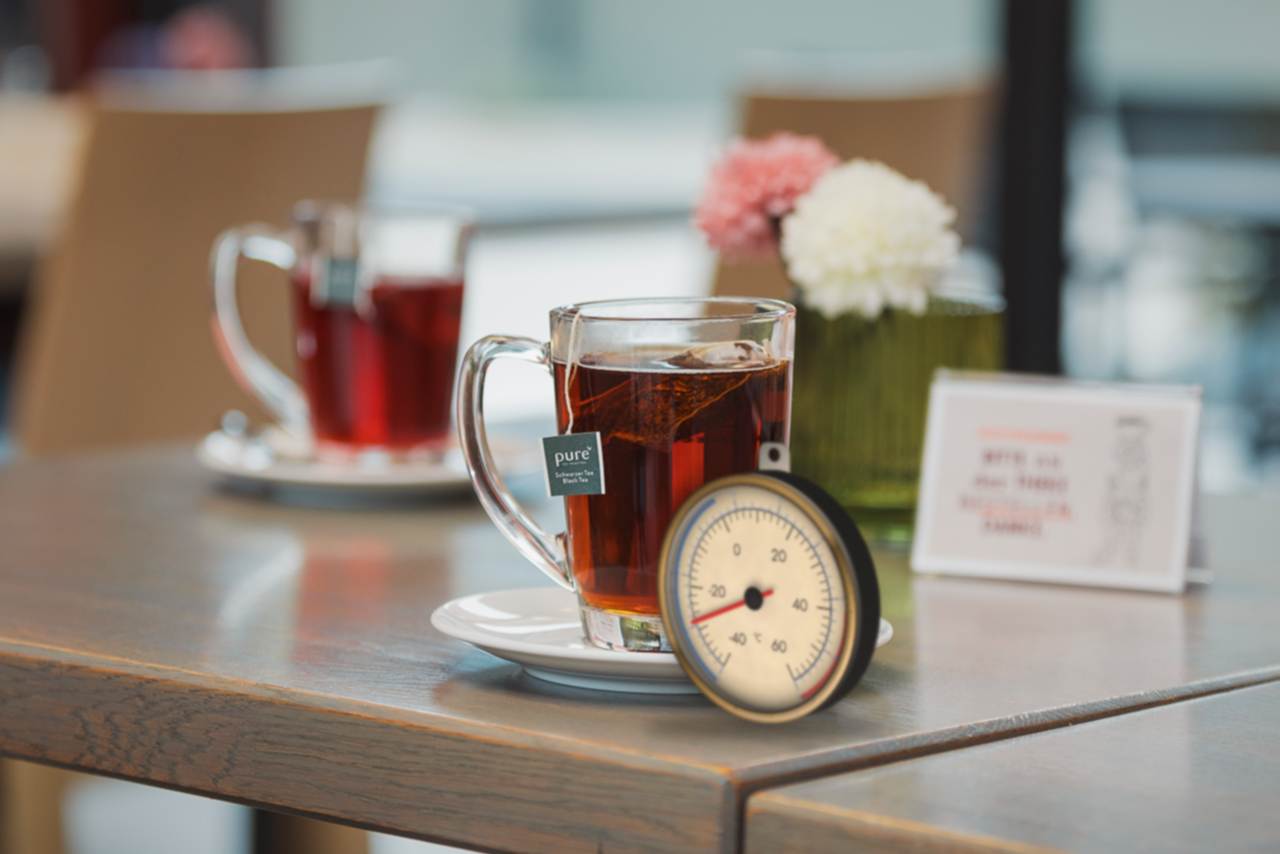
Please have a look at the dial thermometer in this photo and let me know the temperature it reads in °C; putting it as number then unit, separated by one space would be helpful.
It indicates -28 °C
